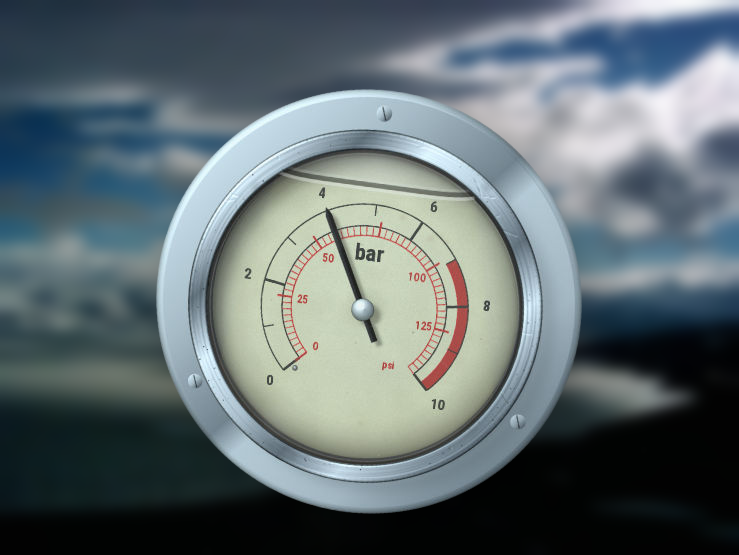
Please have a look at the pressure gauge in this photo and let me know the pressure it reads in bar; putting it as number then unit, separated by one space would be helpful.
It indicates 4 bar
